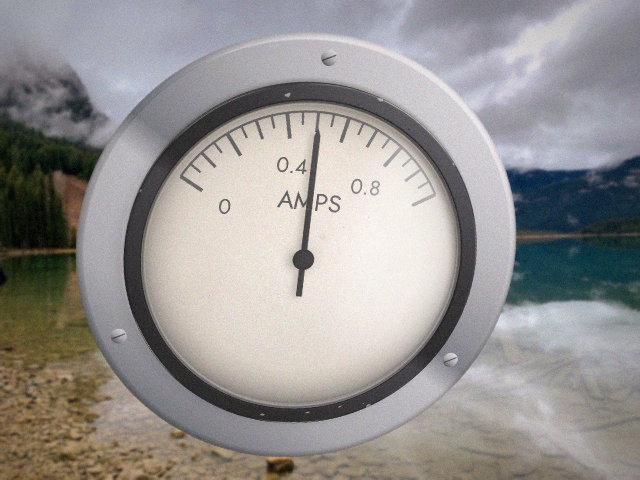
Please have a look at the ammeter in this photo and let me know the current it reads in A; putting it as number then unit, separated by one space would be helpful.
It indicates 0.5 A
